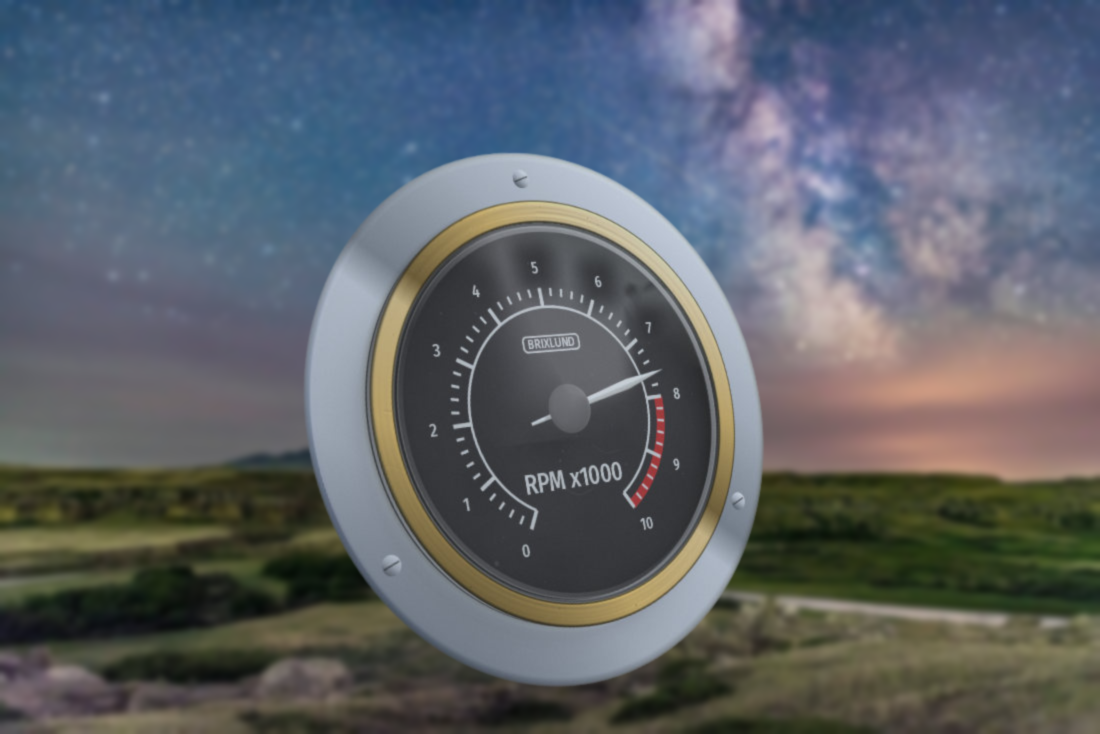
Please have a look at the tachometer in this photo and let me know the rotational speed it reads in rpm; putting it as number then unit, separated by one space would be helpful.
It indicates 7600 rpm
